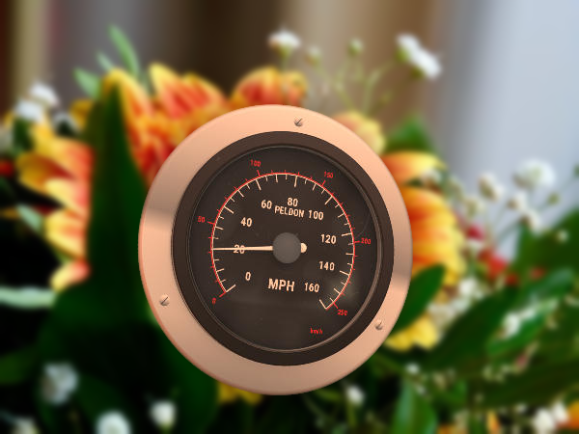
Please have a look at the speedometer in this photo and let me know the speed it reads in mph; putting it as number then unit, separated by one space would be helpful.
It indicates 20 mph
